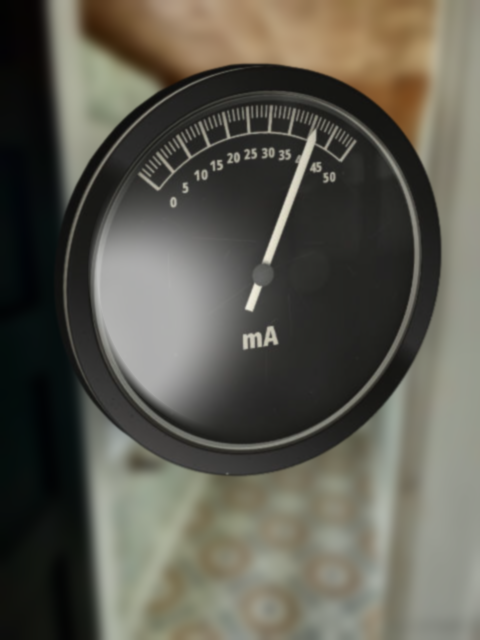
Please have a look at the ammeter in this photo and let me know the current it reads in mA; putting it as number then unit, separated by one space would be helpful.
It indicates 40 mA
